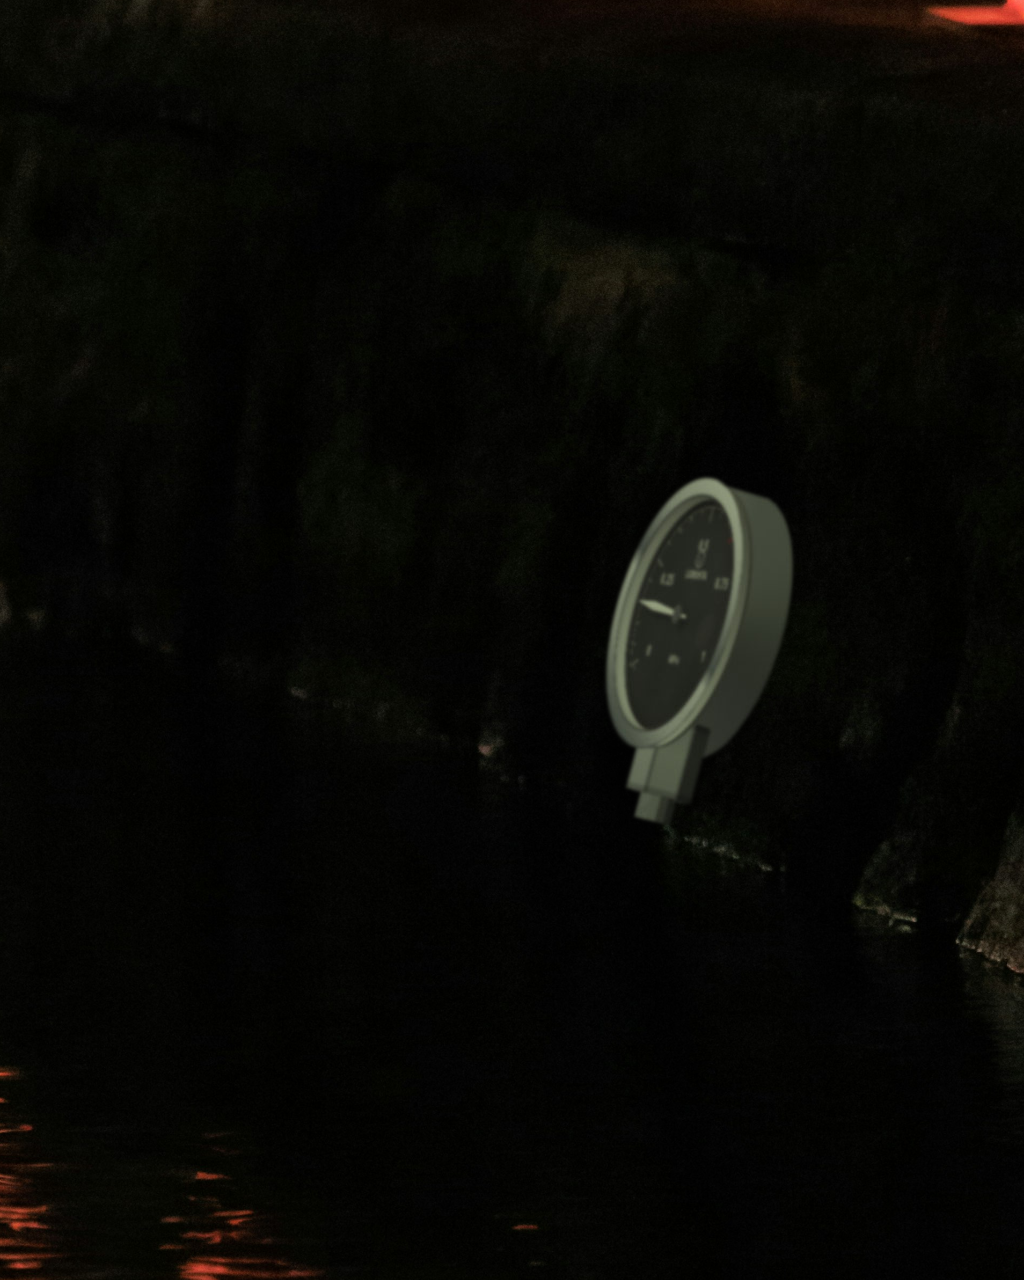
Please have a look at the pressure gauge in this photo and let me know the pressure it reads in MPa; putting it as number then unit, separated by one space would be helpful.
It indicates 0.15 MPa
